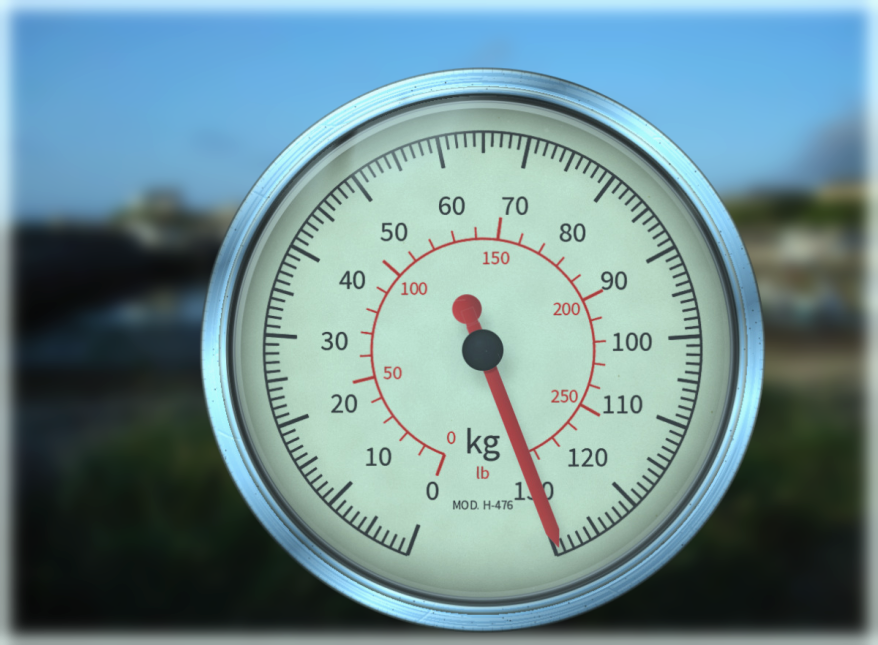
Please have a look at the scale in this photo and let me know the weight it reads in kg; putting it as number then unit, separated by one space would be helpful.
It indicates 129.5 kg
